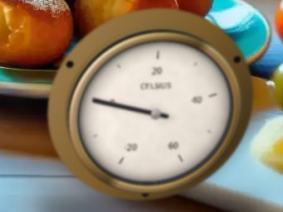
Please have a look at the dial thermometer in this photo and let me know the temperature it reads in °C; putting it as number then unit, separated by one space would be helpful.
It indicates 0 °C
